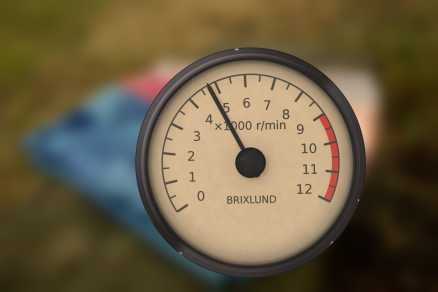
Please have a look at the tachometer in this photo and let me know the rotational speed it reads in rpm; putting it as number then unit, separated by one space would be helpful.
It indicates 4750 rpm
